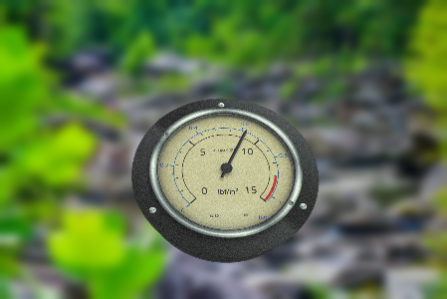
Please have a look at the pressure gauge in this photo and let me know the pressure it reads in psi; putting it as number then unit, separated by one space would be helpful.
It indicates 9 psi
